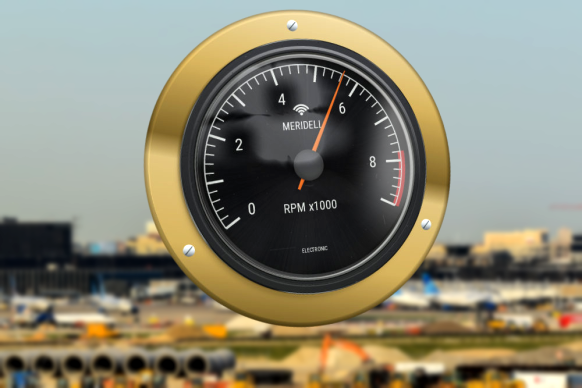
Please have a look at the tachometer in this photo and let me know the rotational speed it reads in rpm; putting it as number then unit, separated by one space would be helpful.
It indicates 5600 rpm
